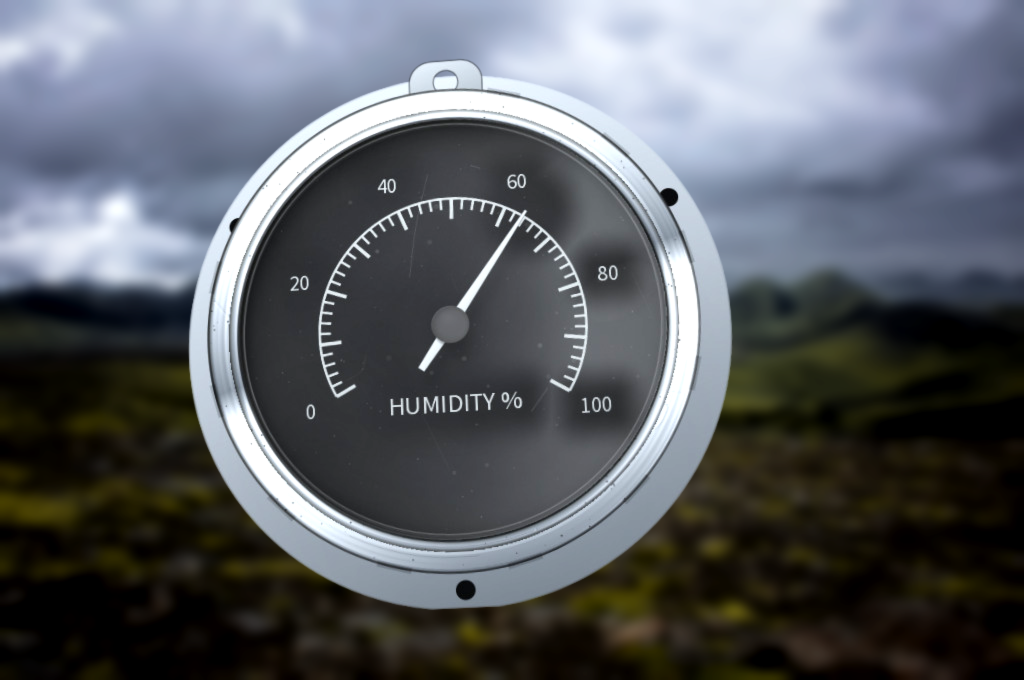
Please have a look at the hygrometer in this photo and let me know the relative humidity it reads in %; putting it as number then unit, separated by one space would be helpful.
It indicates 64 %
